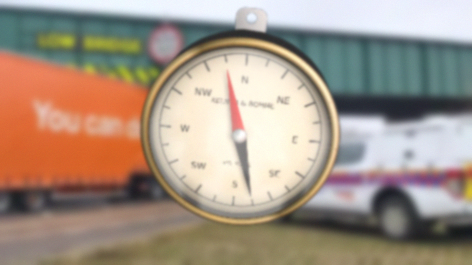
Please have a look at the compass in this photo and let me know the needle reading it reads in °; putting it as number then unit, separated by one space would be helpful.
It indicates 345 °
